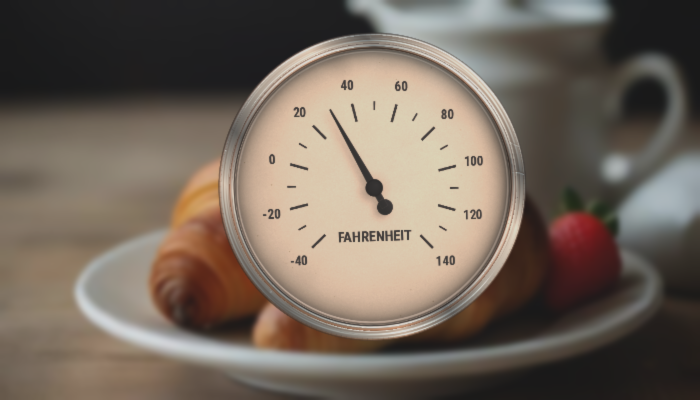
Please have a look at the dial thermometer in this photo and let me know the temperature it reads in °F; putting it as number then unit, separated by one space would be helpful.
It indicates 30 °F
